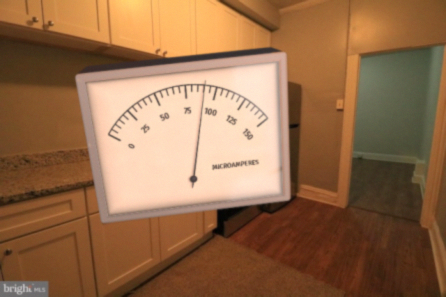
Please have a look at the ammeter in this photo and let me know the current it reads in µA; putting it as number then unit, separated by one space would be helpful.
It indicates 90 µA
